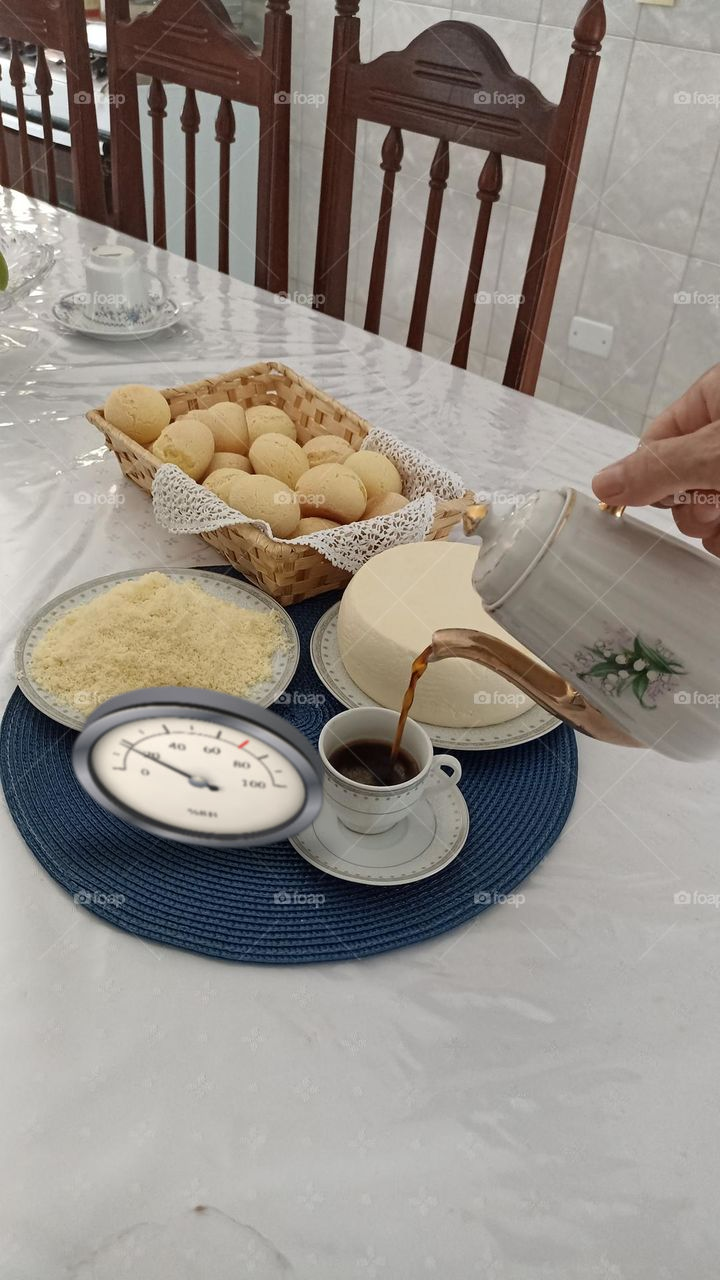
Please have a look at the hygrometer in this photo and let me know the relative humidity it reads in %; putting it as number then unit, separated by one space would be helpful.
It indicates 20 %
